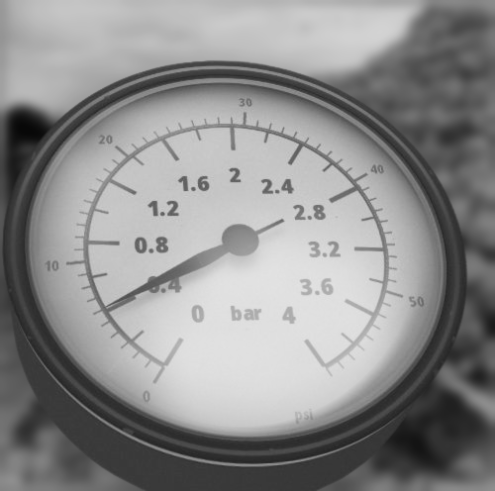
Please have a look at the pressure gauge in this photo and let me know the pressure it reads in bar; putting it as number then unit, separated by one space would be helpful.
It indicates 0.4 bar
